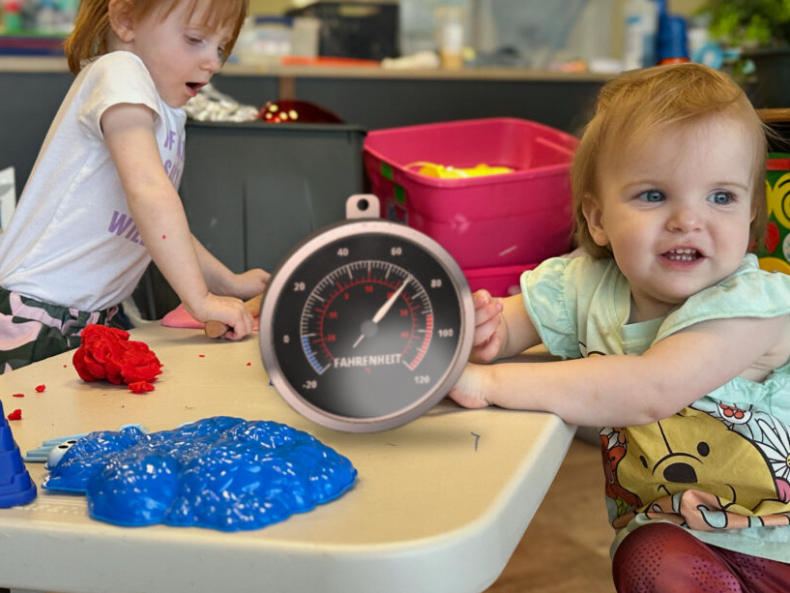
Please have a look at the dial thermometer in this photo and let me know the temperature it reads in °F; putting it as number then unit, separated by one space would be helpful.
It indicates 70 °F
